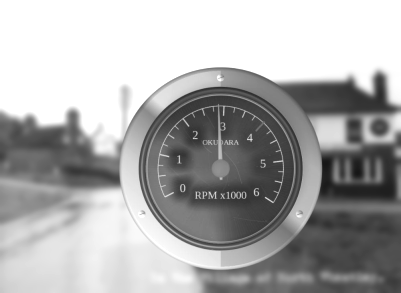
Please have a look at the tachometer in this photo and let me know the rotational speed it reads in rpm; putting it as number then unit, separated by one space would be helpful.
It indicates 2875 rpm
